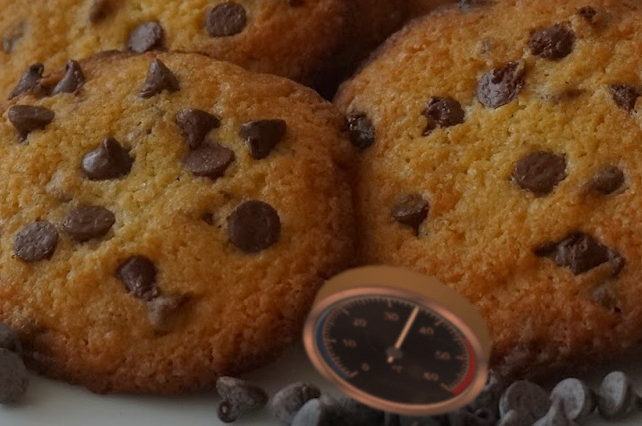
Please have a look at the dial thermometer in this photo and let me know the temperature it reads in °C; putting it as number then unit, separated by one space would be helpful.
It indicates 35 °C
